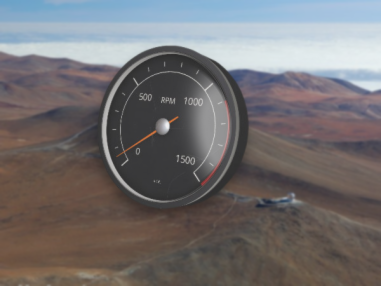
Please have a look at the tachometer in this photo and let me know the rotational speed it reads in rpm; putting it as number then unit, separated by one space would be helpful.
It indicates 50 rpm
